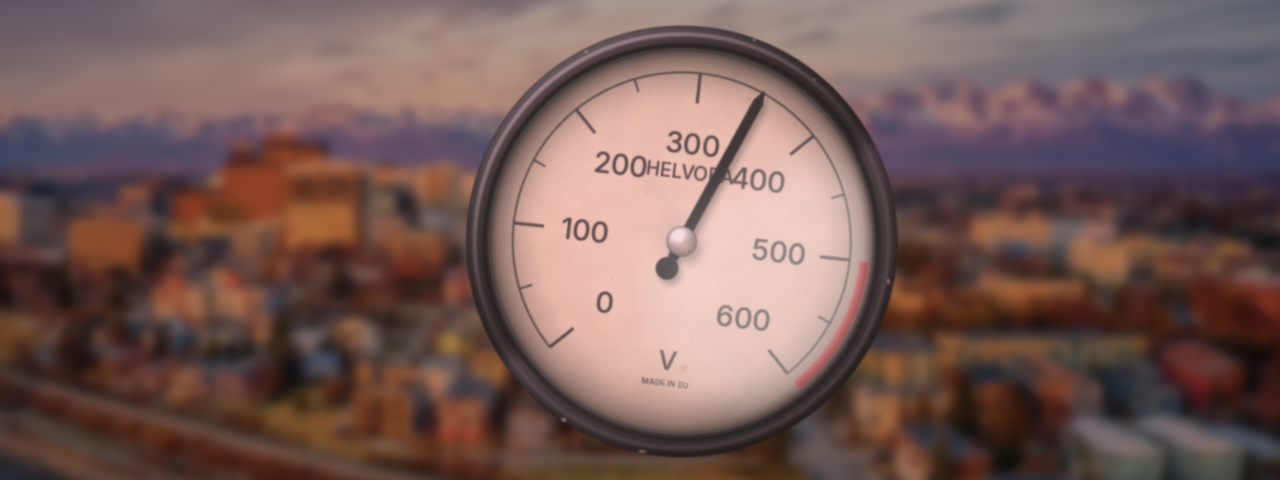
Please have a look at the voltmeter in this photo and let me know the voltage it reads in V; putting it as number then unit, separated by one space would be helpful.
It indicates 350 V
